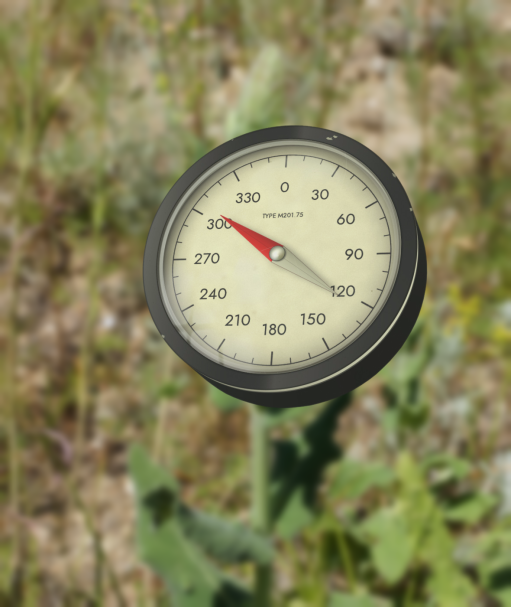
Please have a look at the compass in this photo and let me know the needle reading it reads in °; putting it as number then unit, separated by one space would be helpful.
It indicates 305 °
